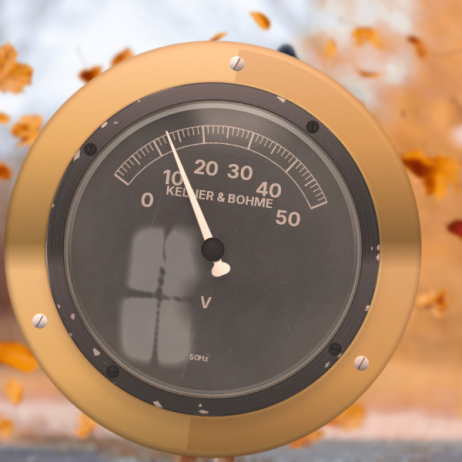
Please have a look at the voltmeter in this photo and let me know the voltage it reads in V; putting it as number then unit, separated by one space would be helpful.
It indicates 13 V
